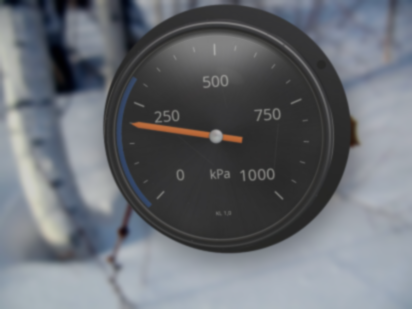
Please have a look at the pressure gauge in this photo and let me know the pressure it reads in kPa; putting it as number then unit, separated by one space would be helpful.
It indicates 200 kPa
